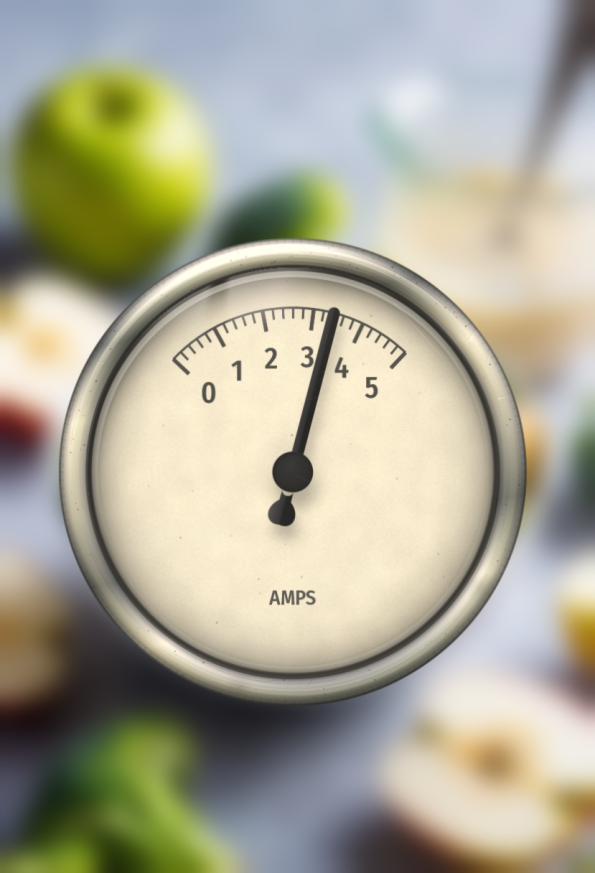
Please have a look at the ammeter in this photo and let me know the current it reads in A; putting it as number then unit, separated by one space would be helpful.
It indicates 3.4 A
